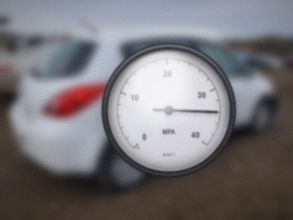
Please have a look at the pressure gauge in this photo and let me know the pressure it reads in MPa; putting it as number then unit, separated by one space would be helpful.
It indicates 34 MPa
